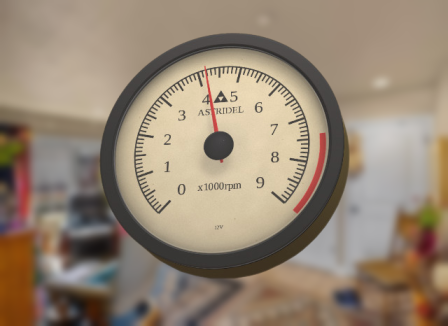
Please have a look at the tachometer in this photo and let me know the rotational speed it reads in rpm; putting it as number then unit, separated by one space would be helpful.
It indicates 4200 rpm
